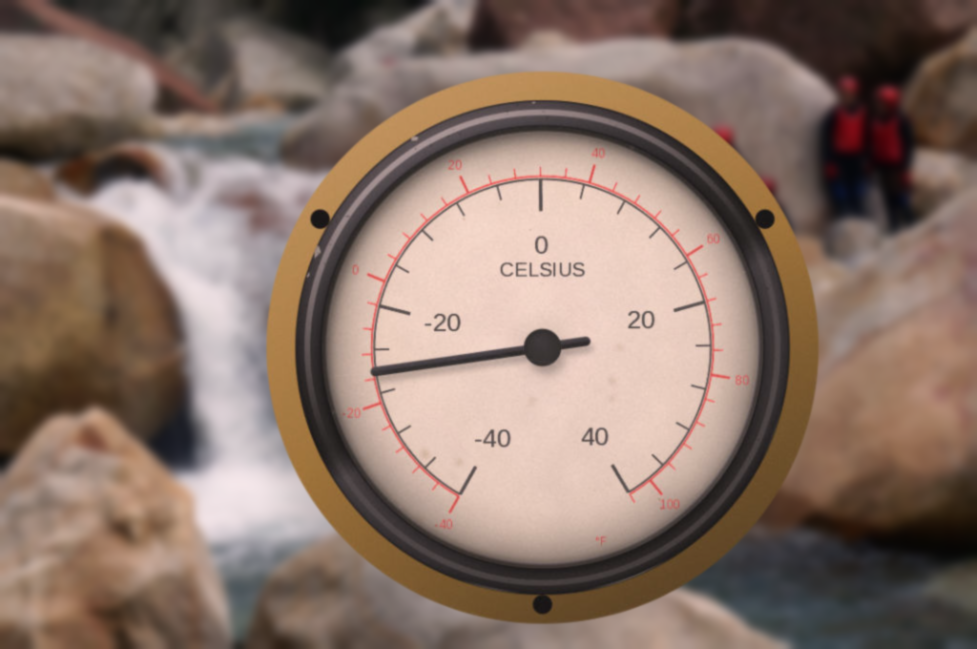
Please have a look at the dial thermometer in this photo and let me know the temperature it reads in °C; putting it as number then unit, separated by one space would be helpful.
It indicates -26 °C
